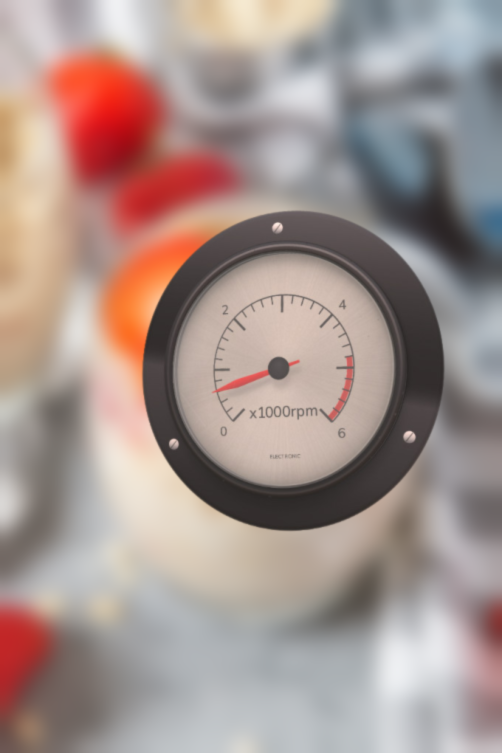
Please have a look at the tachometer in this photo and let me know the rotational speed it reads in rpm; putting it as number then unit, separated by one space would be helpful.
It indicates 600 rpm
